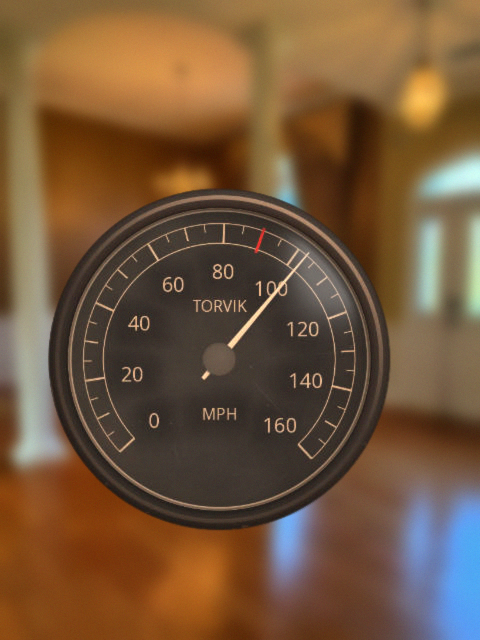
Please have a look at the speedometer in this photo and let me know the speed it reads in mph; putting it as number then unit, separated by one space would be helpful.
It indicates 102.5 mph
